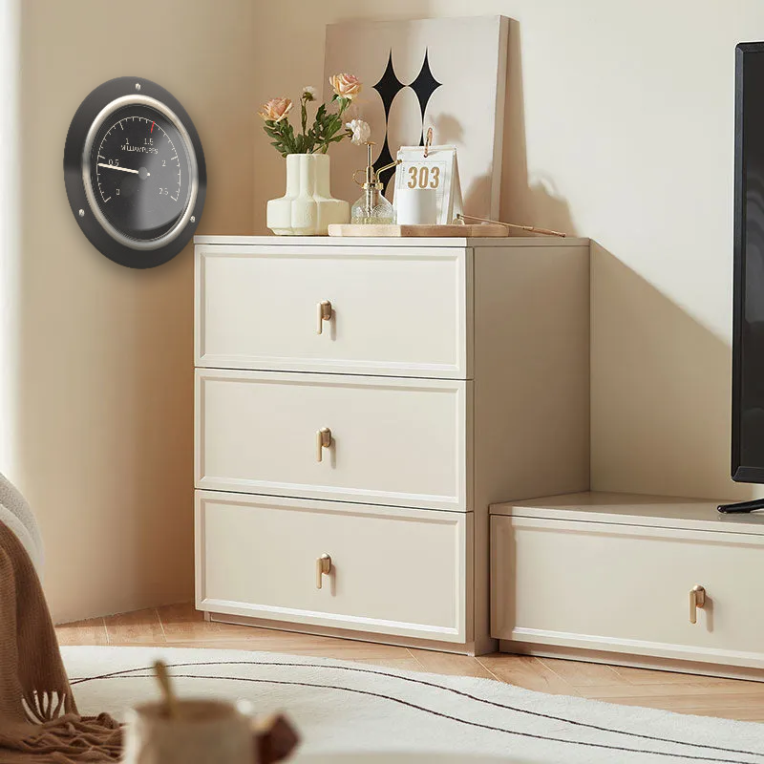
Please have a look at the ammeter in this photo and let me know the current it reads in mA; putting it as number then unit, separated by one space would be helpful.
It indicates 0.4 mA
